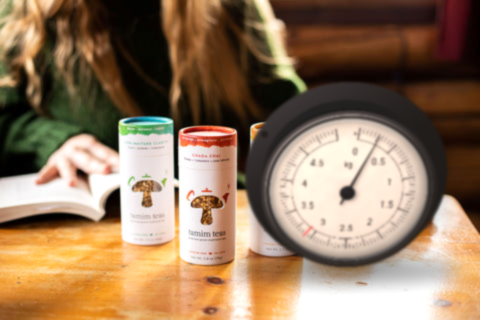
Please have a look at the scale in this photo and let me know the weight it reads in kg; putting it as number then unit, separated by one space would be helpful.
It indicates 0.25 kg
